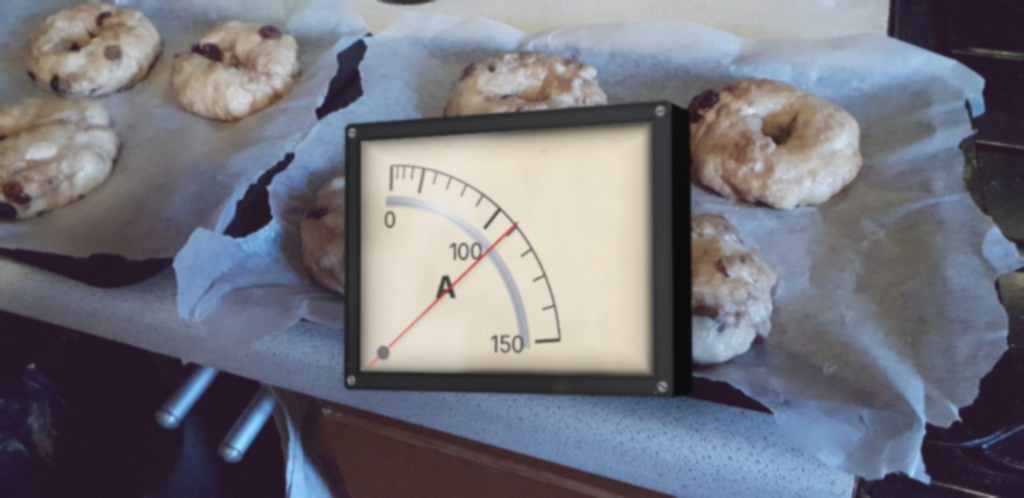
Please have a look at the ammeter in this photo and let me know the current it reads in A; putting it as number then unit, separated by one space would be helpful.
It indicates 110 A
